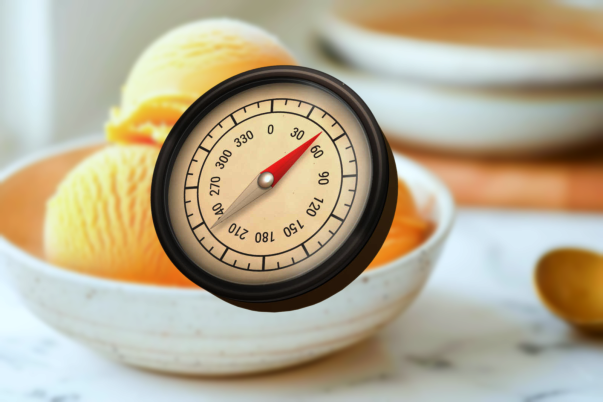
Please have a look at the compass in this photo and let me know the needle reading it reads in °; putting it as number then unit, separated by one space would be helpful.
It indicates 50 °
